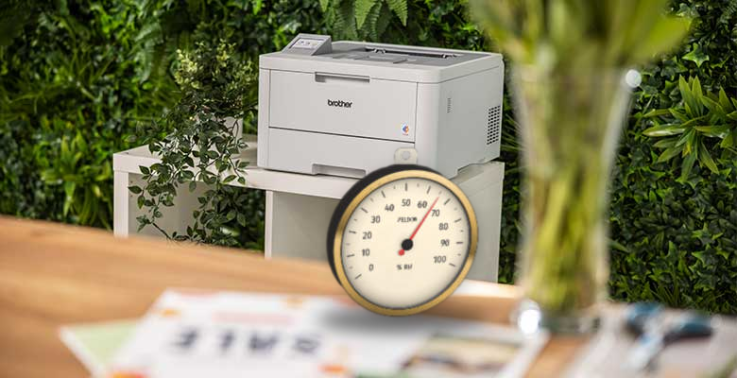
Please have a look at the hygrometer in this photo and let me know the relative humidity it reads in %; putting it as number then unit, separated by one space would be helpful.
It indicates 65 %
